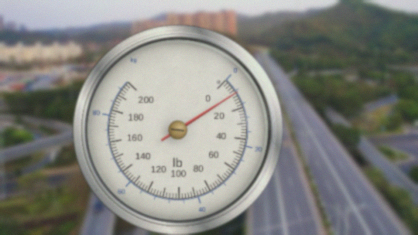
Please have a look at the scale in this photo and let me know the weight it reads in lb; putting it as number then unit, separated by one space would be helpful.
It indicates 10 lb
